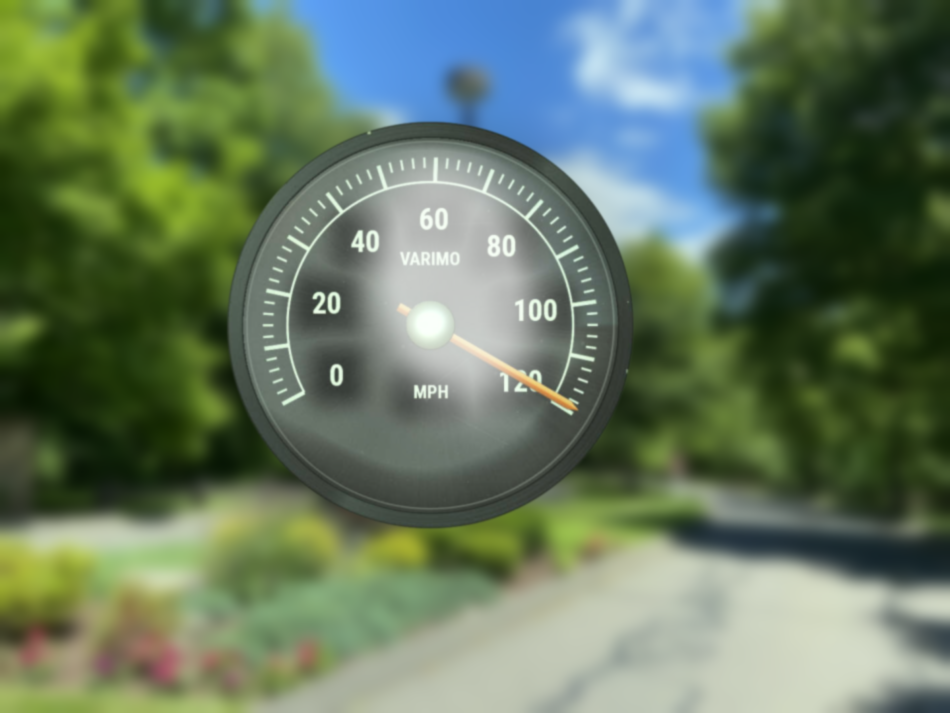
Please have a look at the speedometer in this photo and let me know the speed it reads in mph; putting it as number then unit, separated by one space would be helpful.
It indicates 119 mph
